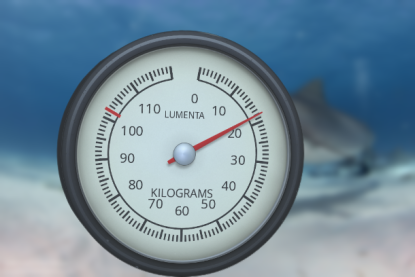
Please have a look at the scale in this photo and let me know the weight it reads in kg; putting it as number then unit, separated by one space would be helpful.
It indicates 18 kg
